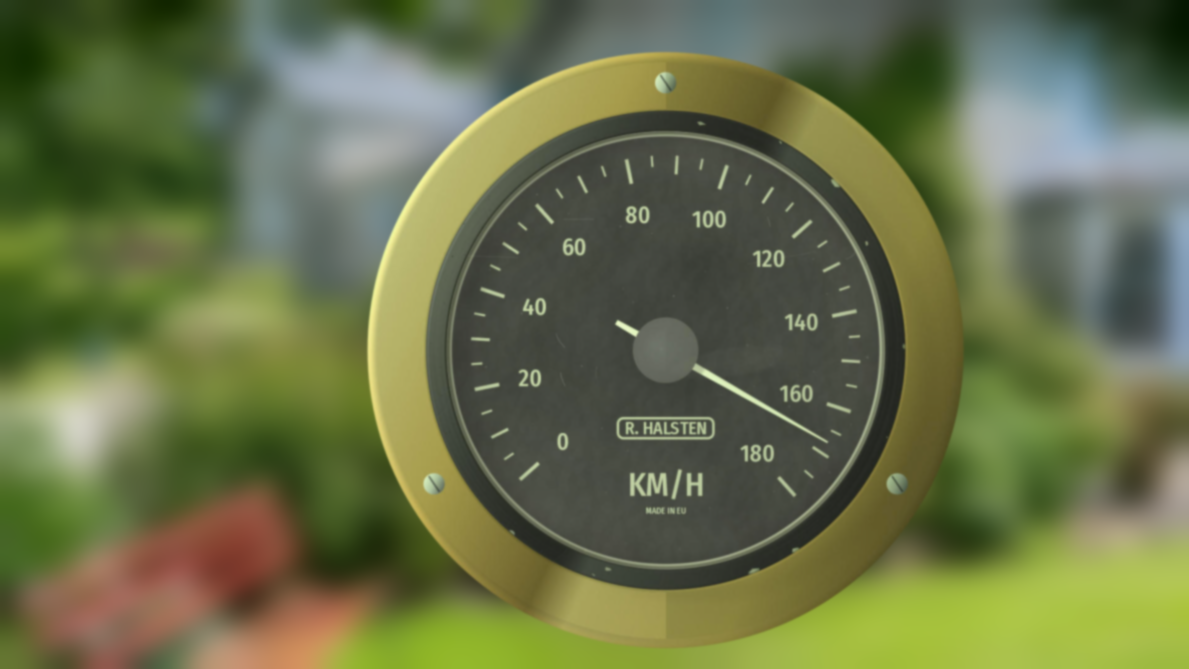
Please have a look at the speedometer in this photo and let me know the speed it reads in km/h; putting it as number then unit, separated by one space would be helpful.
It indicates 167.5 km/h
